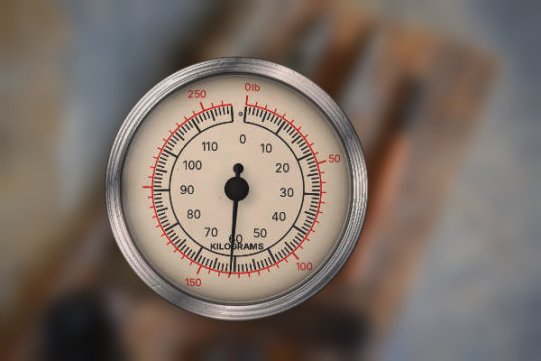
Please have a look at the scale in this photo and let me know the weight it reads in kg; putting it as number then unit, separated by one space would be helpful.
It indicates 61 kg
